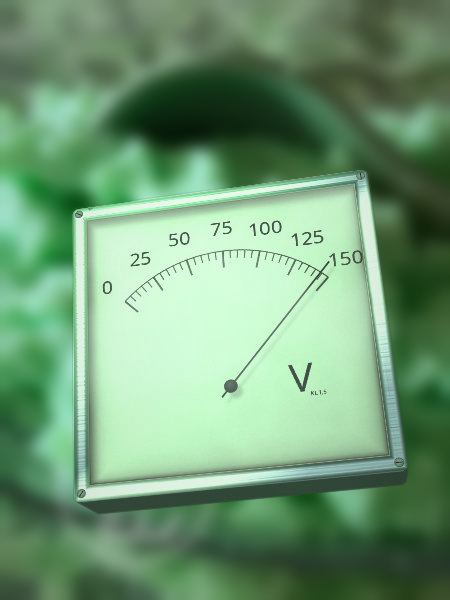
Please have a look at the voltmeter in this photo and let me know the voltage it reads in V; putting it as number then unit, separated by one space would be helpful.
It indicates 145 V
